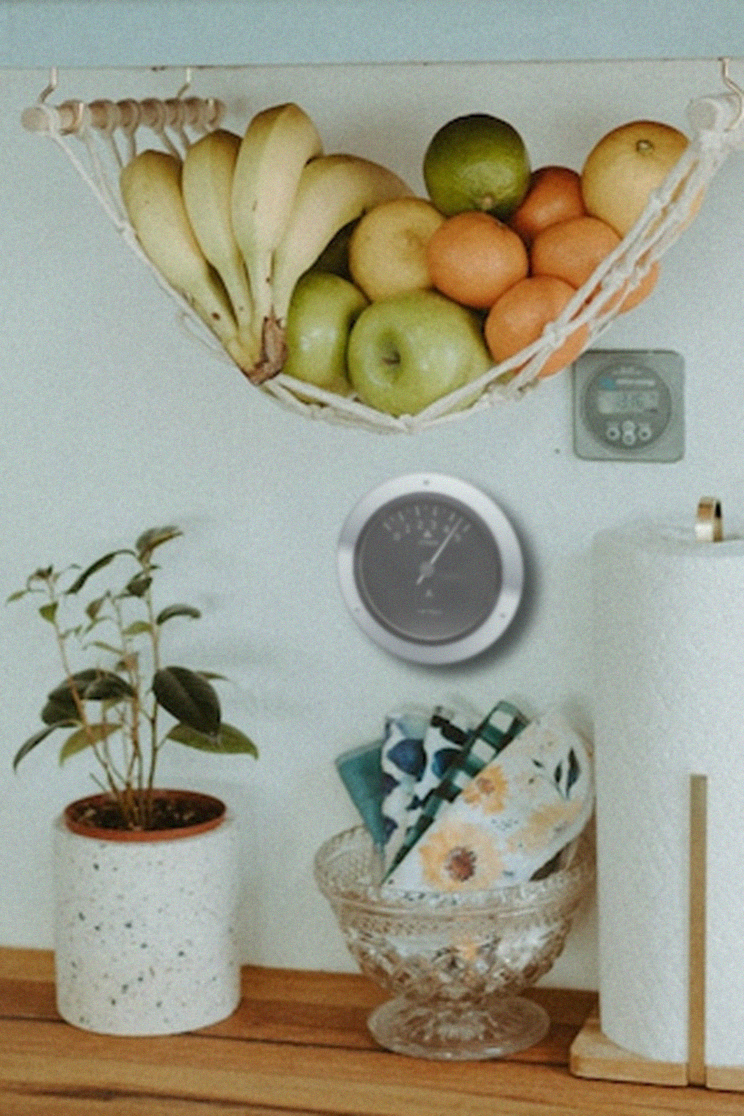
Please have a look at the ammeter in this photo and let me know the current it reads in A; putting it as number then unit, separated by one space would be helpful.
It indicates 4.5 A
